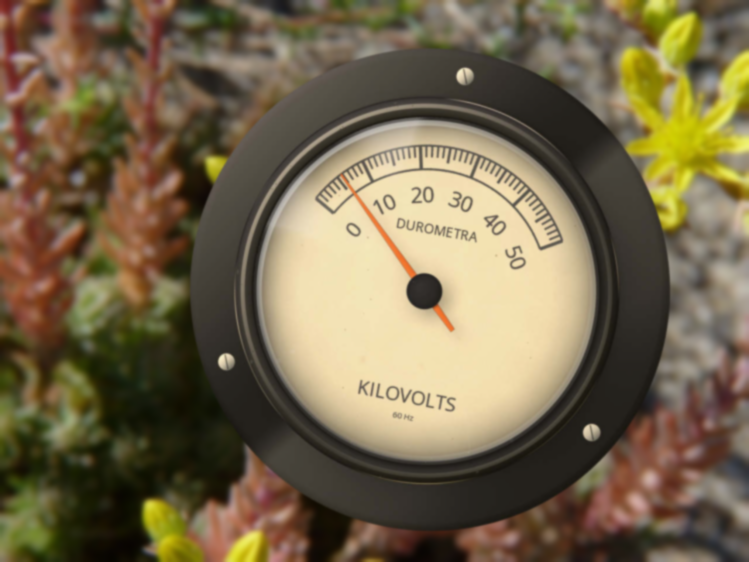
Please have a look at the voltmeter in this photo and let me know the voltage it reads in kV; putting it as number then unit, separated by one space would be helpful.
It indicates 6 kV
